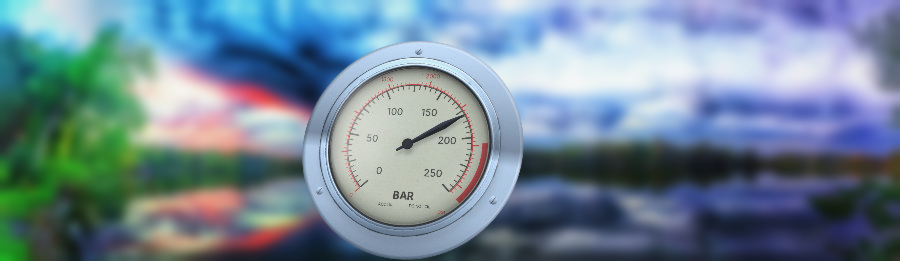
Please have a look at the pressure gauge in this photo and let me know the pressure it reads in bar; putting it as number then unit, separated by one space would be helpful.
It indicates 180 bar
